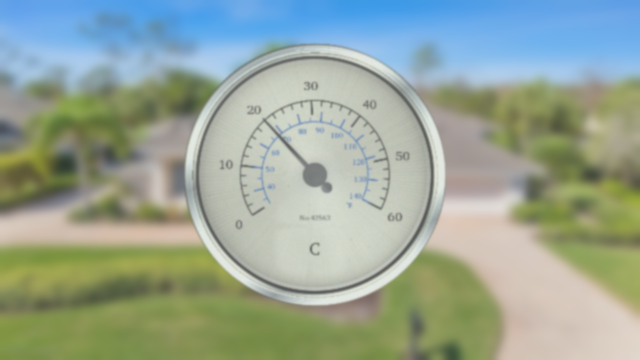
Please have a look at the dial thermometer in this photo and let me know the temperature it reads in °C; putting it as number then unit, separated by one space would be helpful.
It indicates 20 °C
